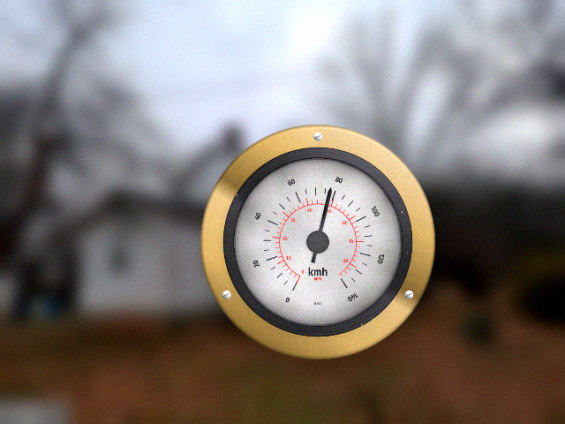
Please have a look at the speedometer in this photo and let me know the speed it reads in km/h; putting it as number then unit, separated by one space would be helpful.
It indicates 77.5 km/h
